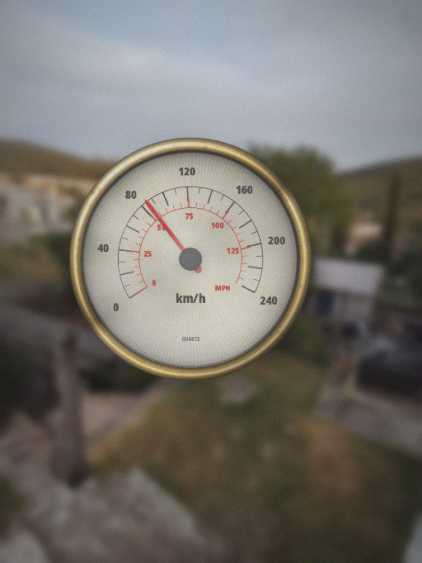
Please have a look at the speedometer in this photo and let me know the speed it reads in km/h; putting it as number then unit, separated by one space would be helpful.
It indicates 85 km/h
